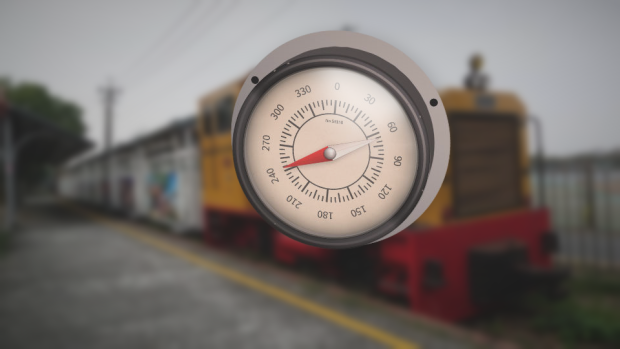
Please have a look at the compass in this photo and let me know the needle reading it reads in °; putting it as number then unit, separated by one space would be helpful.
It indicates 245 °
